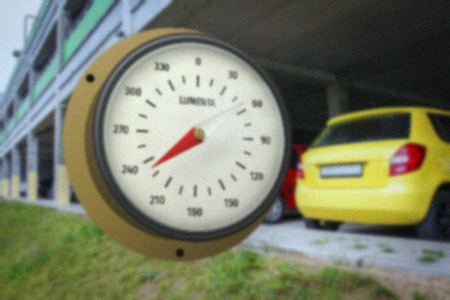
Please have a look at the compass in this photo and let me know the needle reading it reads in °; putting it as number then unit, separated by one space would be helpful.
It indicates 232.5 °
